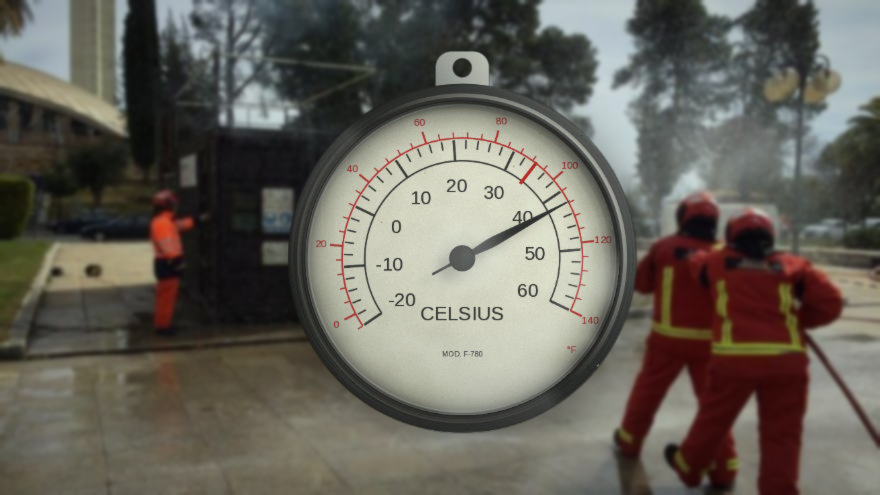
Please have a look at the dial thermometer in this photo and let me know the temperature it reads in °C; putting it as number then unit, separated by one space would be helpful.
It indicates 42 °C
